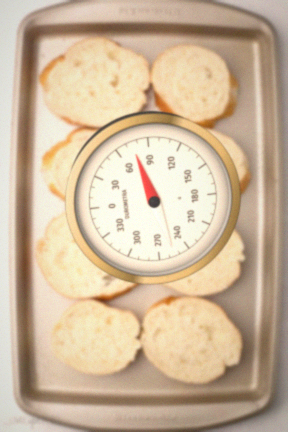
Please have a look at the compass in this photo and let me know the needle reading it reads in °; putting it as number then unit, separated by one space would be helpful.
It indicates 75 °
